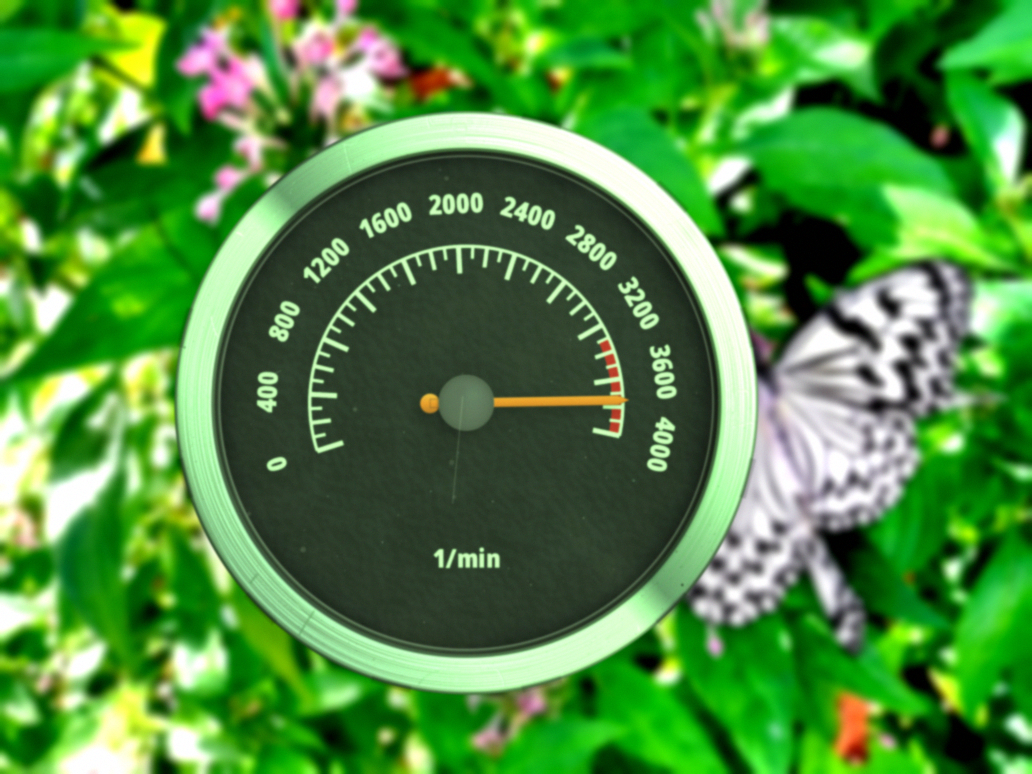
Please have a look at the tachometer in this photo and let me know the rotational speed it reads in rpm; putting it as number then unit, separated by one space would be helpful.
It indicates 3750 rpm
